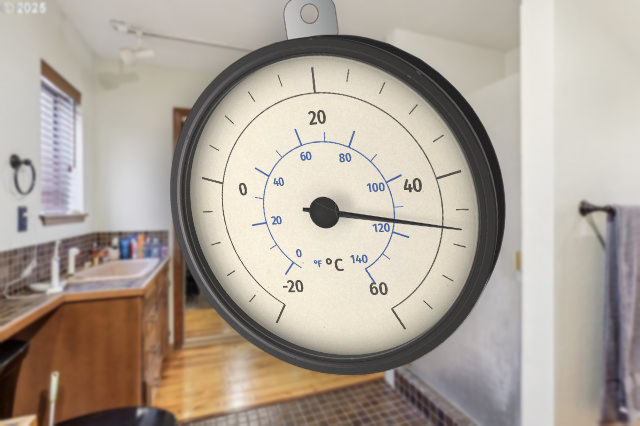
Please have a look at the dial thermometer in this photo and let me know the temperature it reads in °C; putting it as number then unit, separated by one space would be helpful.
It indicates 46 °C
